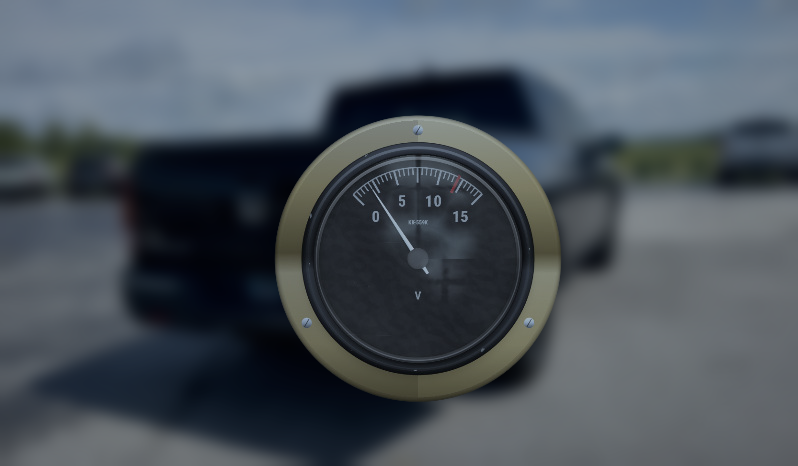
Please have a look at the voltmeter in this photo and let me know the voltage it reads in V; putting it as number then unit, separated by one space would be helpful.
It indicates 2 V
